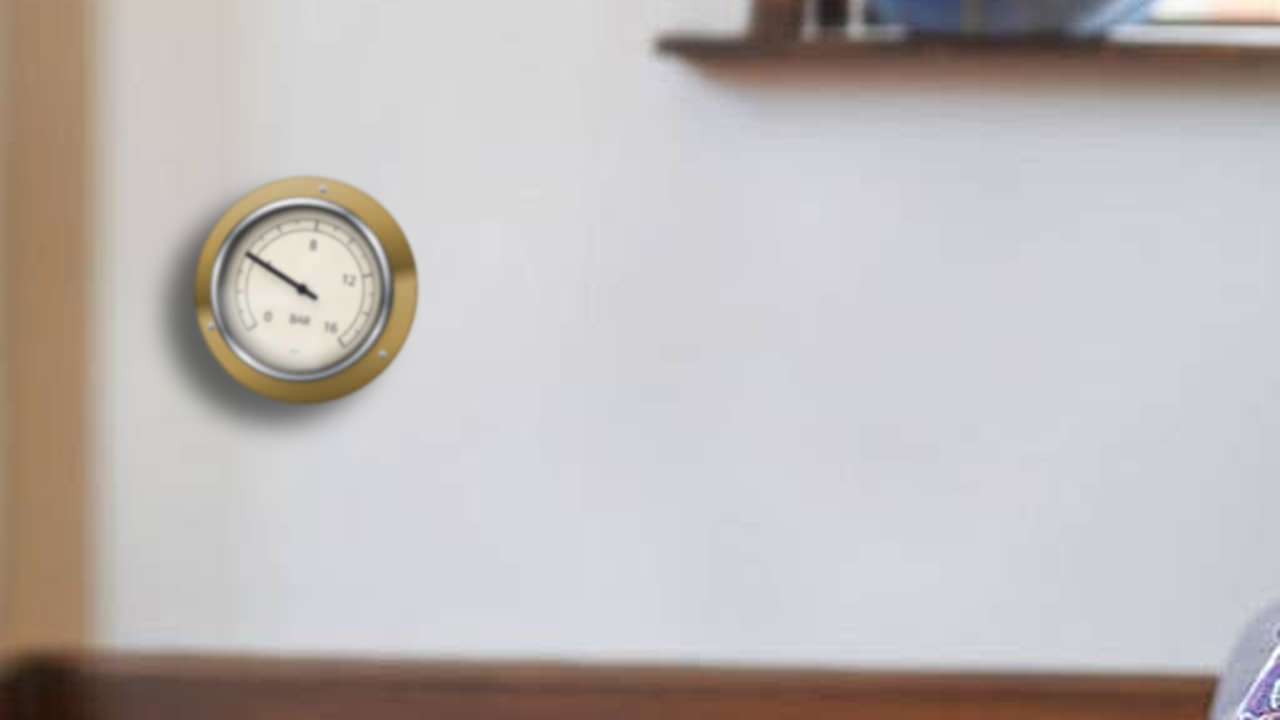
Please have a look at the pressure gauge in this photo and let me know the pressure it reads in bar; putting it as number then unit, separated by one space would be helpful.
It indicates 4 bar
